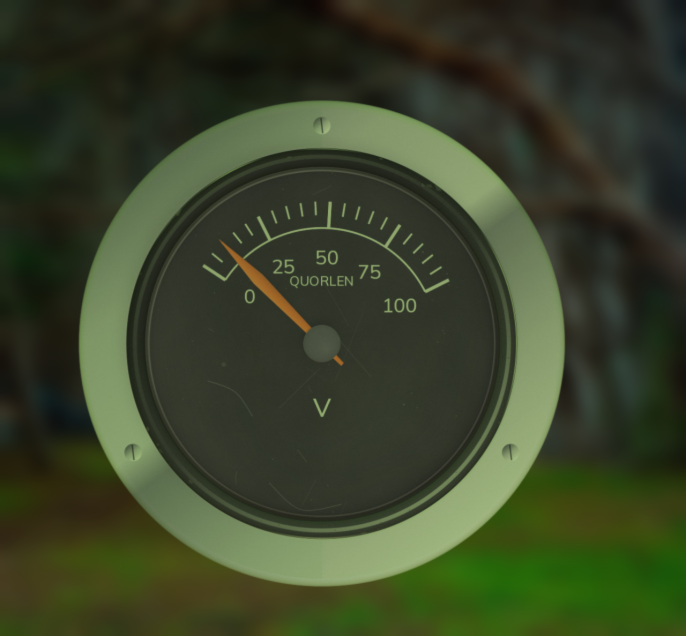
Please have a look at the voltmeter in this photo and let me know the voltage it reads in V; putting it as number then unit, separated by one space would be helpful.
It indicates 10 V
